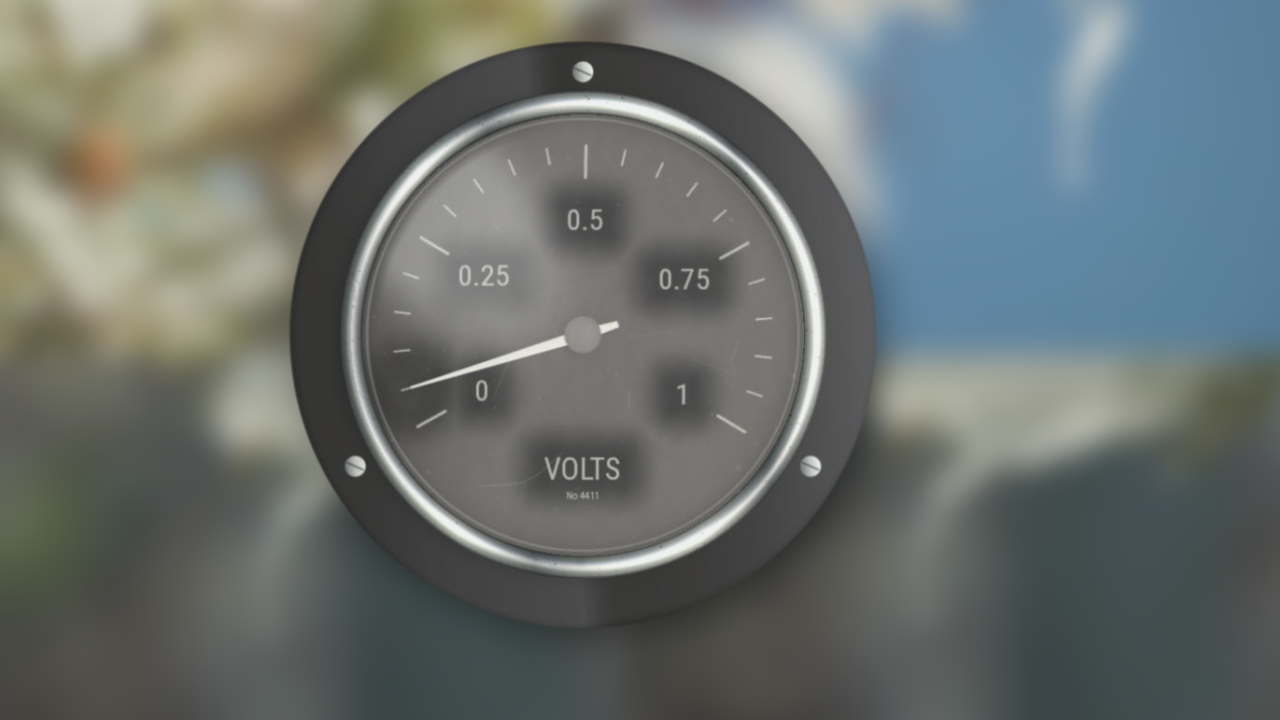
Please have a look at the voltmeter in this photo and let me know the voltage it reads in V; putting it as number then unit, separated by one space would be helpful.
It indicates 0.05 V
